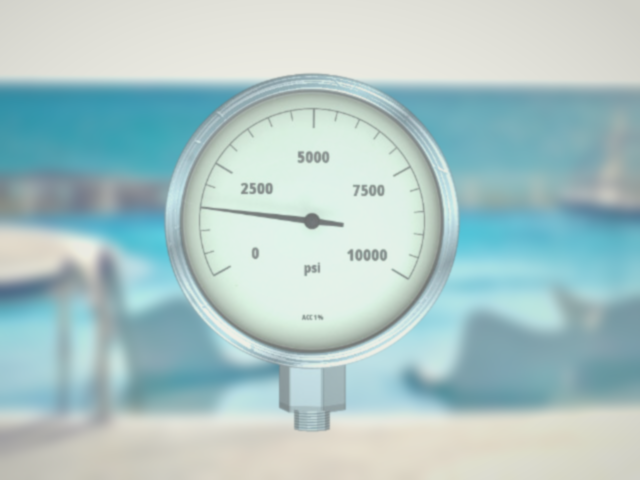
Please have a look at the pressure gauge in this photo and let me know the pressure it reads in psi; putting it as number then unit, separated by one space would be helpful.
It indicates 1500 psi
